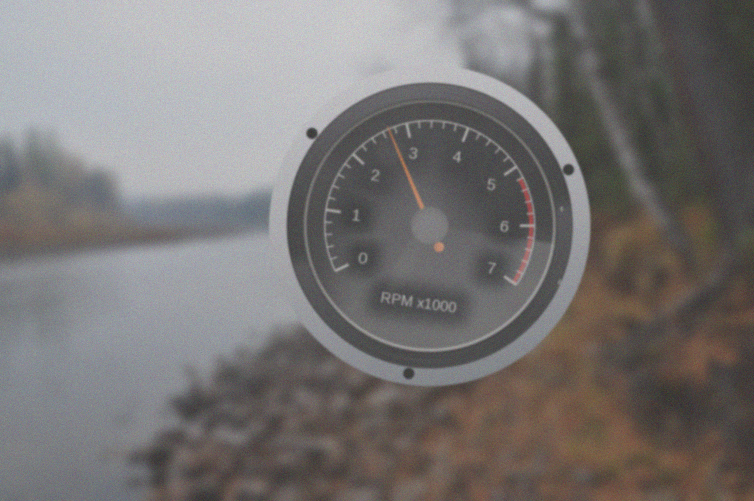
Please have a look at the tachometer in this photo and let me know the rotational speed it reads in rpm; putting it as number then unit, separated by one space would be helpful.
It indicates 2700 rpm
